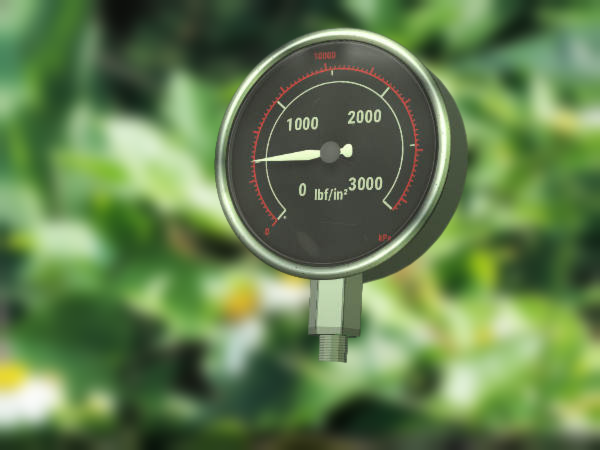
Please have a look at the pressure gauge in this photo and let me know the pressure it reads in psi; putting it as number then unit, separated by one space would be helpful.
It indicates 500 psi
